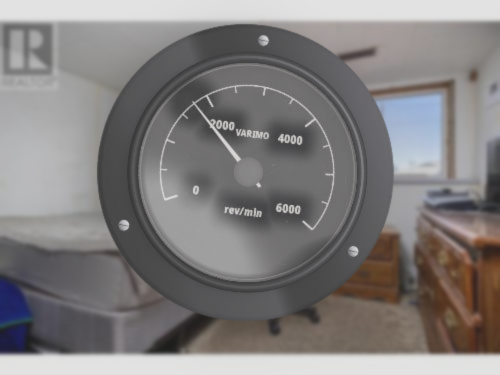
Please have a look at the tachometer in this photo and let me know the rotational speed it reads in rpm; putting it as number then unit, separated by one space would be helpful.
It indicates 1750 rpm
